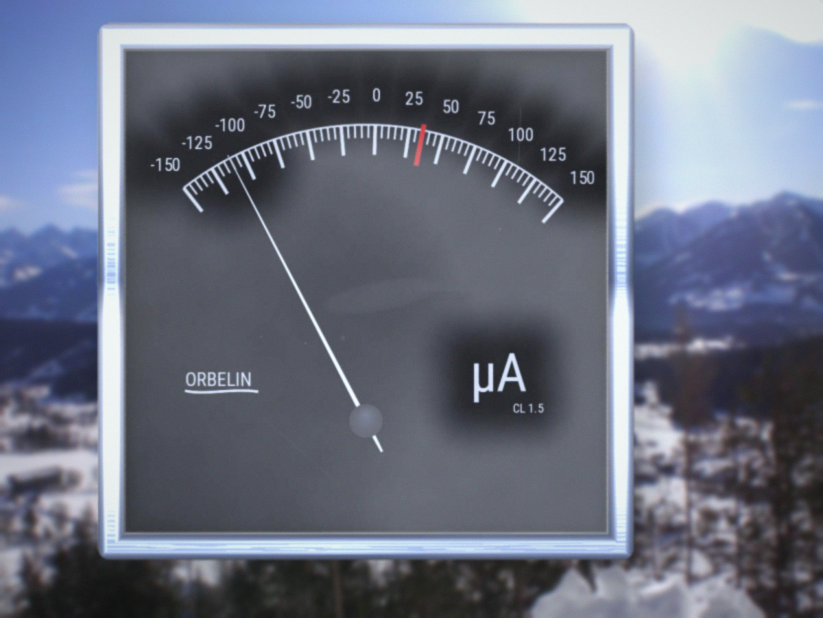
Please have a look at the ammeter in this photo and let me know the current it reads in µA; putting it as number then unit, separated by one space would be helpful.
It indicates -110 µA
